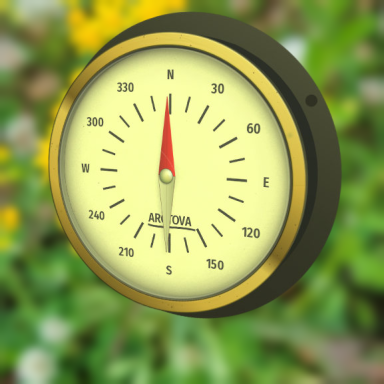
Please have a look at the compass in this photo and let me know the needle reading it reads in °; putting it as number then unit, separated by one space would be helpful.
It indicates 0 °
